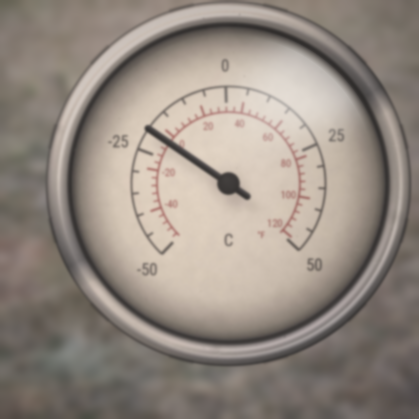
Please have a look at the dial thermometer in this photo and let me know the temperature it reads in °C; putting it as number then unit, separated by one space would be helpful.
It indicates -20 °C
